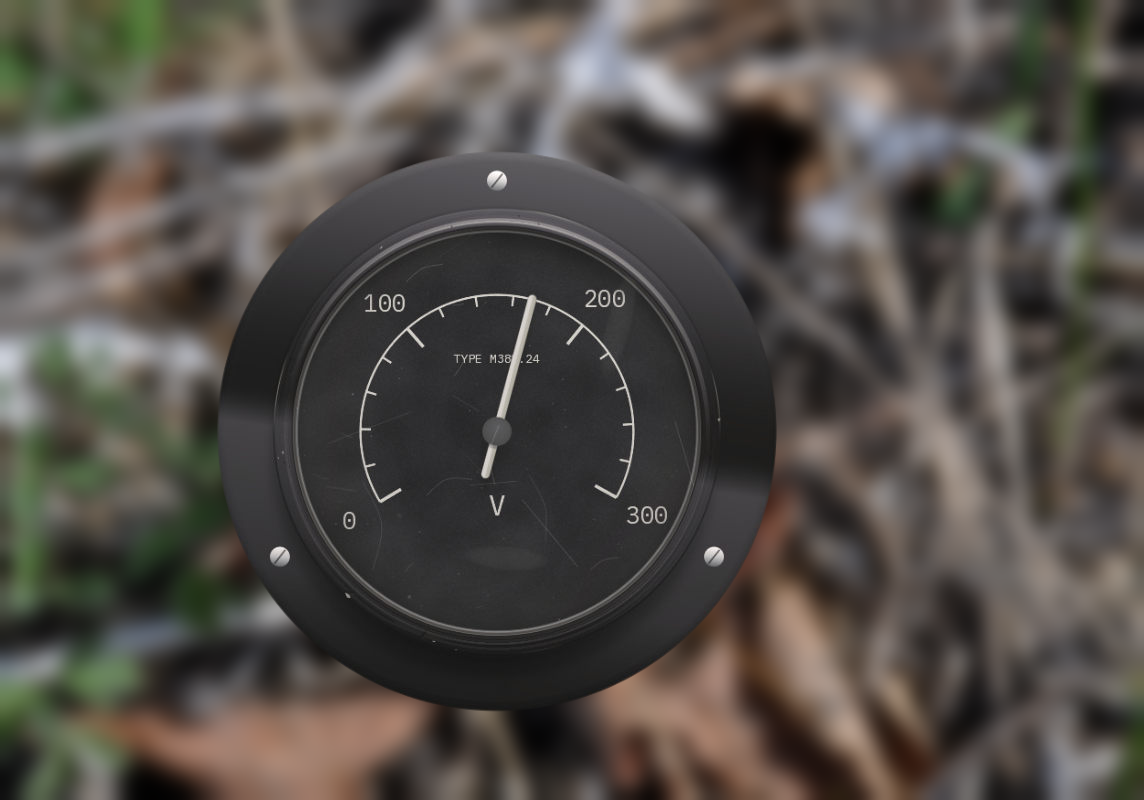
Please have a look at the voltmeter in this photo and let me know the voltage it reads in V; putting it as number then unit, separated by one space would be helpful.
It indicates 170 V
